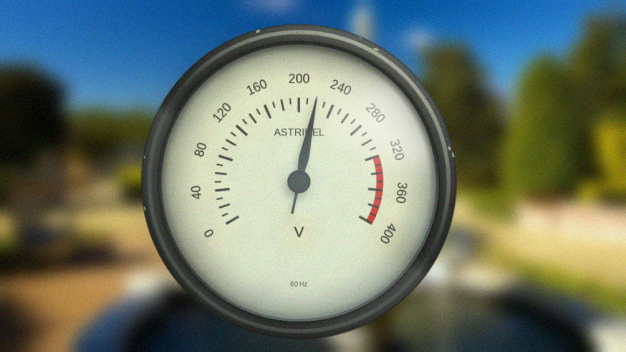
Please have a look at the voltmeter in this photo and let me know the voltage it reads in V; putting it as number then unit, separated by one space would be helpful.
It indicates 220 V
